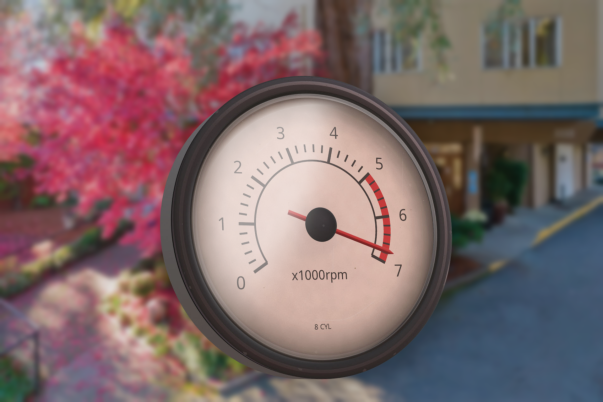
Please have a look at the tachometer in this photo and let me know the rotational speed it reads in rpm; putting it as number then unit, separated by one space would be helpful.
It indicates 6800 rpm
